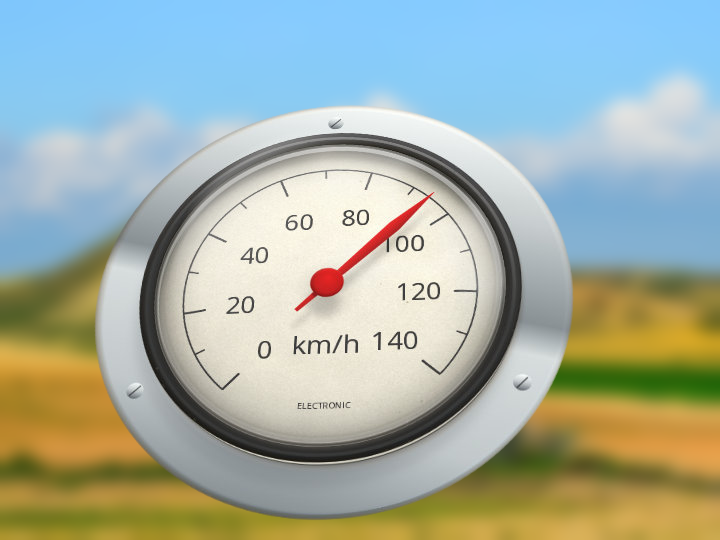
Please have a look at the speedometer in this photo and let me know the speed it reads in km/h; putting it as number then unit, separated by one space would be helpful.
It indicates 95 km/h
